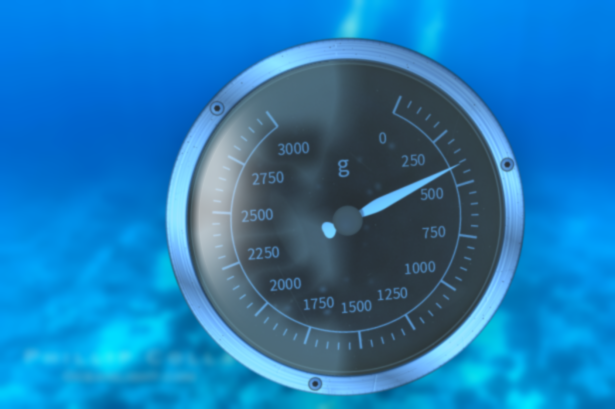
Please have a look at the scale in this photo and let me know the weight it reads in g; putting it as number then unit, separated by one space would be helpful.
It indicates 400 g
